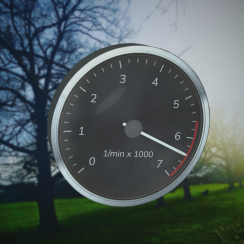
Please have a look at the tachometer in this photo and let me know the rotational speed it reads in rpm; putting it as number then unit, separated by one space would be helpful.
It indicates 6400 rpm
